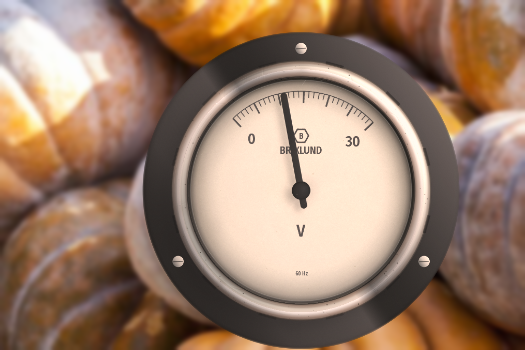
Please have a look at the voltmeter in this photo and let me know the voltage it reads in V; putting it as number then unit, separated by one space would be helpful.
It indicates 11 V
